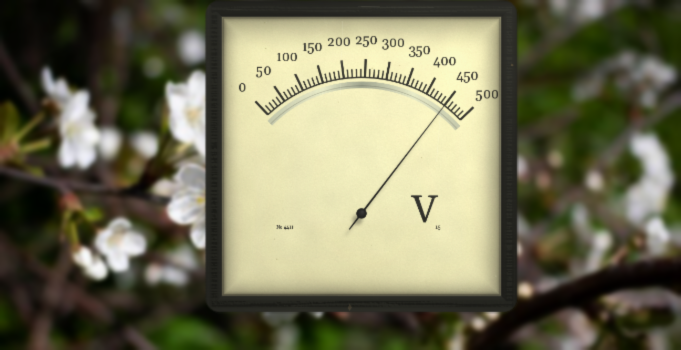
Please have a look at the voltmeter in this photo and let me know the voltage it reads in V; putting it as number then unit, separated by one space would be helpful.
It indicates 450 V
